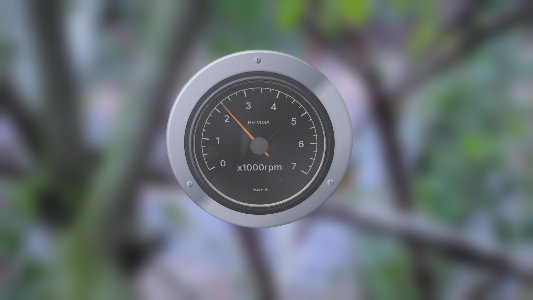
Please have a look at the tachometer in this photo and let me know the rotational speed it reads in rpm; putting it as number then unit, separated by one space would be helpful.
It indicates 2250 rpm
